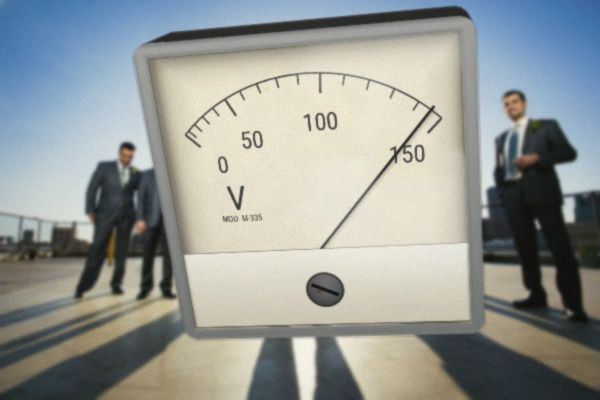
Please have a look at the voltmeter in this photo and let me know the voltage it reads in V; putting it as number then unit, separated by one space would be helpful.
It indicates 145 V
